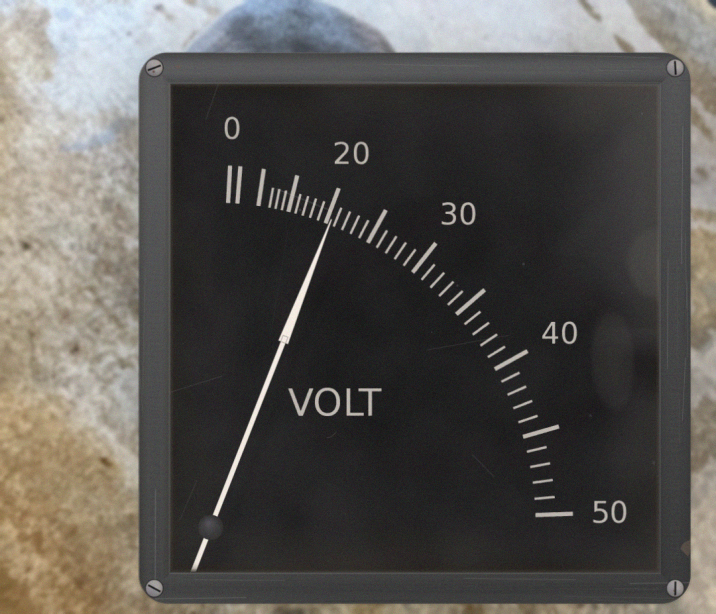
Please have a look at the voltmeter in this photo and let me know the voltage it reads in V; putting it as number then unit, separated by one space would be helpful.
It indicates 20.5 V
